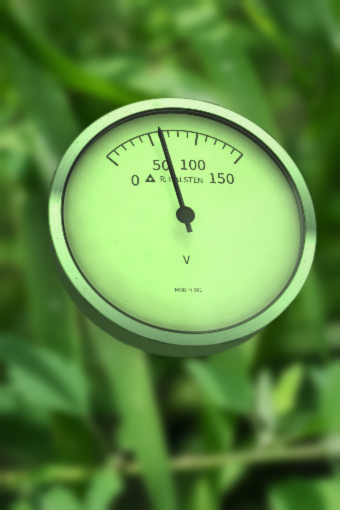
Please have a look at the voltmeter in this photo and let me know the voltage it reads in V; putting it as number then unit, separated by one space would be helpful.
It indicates 60 V
